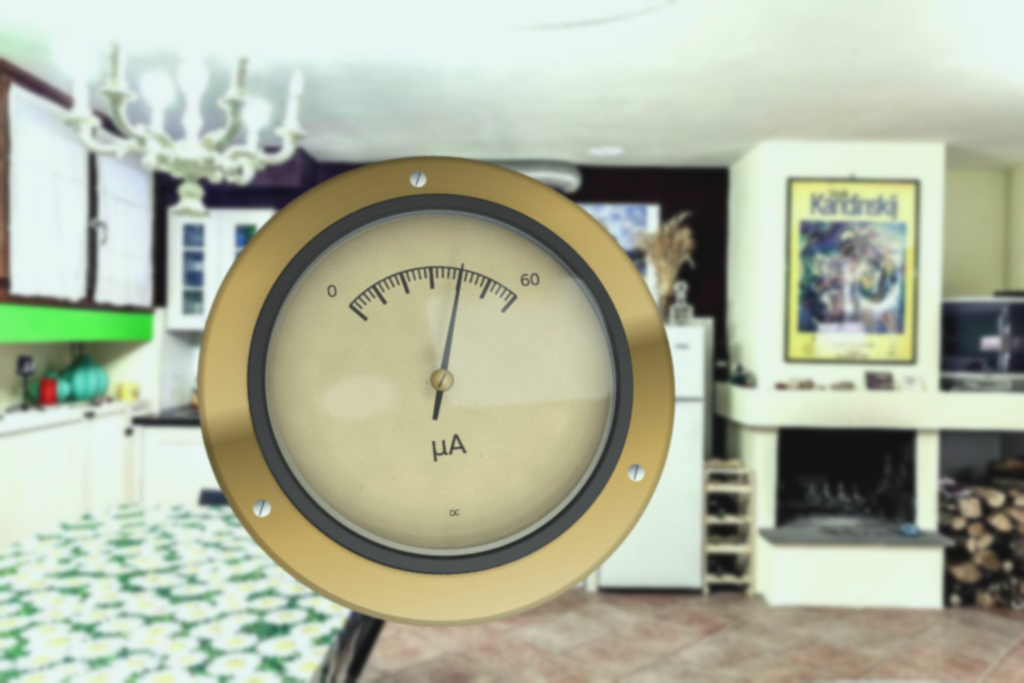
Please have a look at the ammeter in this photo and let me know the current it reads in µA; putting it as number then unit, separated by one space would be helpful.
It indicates 40 µA
